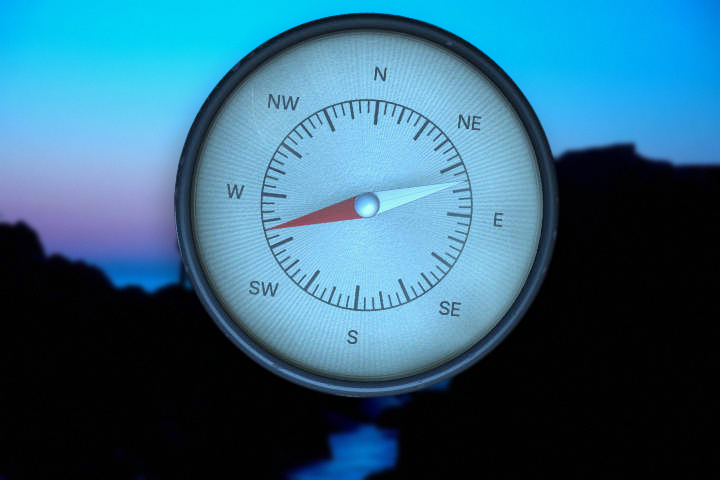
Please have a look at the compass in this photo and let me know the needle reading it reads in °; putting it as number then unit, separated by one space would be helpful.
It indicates 250 °
